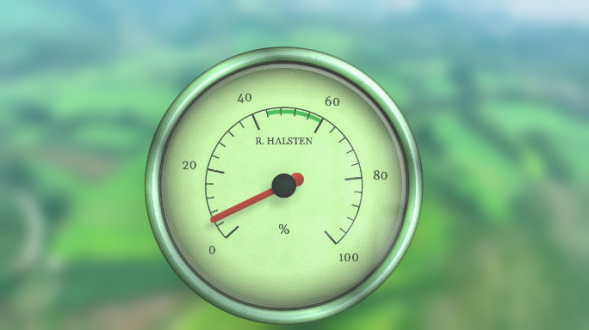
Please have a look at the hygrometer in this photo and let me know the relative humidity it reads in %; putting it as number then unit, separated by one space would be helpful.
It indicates 6 %
